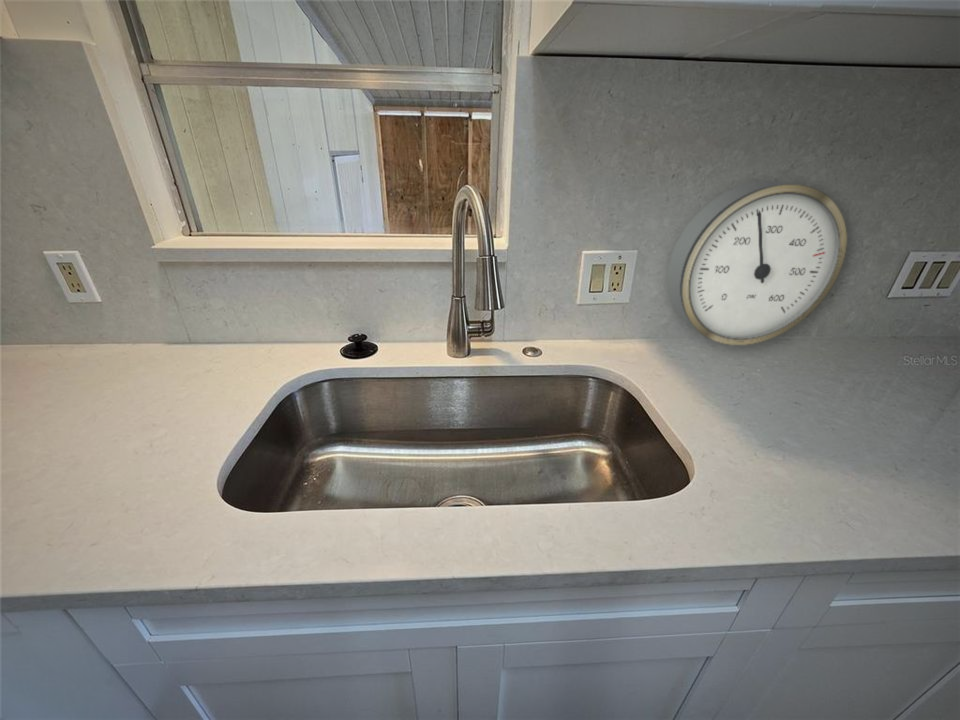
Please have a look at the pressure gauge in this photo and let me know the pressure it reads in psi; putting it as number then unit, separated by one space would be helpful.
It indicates 250 psi
